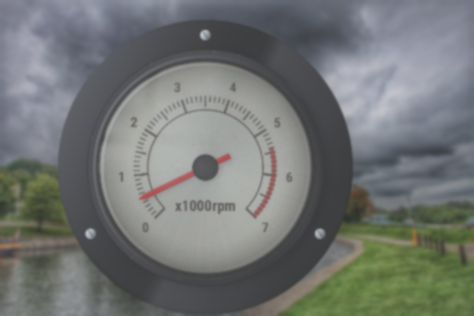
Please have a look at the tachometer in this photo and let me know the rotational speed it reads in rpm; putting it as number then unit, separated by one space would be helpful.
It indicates 500 rpm
